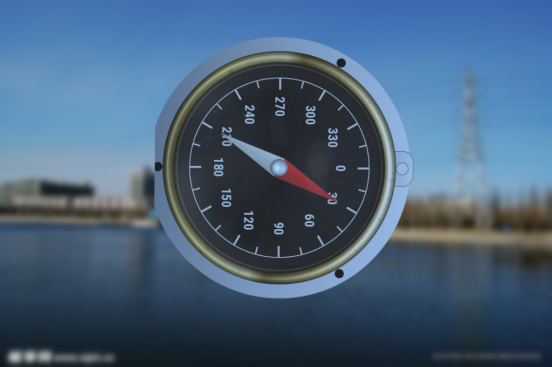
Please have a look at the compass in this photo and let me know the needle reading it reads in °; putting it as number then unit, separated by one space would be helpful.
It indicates 30 °
